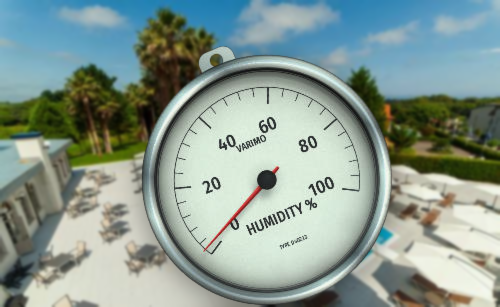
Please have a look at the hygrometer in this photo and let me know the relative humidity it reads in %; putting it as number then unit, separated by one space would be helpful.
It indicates 2 %
